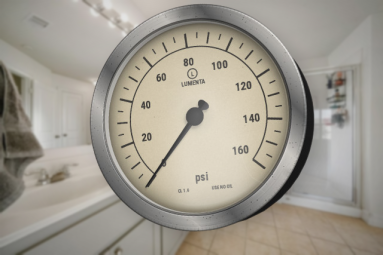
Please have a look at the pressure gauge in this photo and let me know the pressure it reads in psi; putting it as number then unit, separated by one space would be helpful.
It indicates 0 psi
